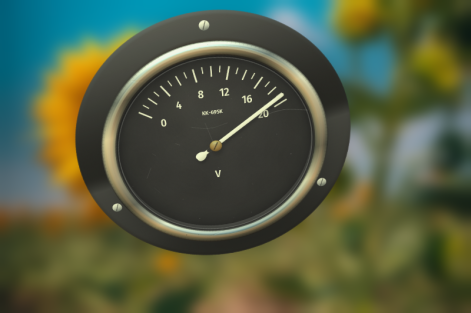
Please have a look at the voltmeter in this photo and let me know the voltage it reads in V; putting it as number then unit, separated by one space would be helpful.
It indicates 19 V
